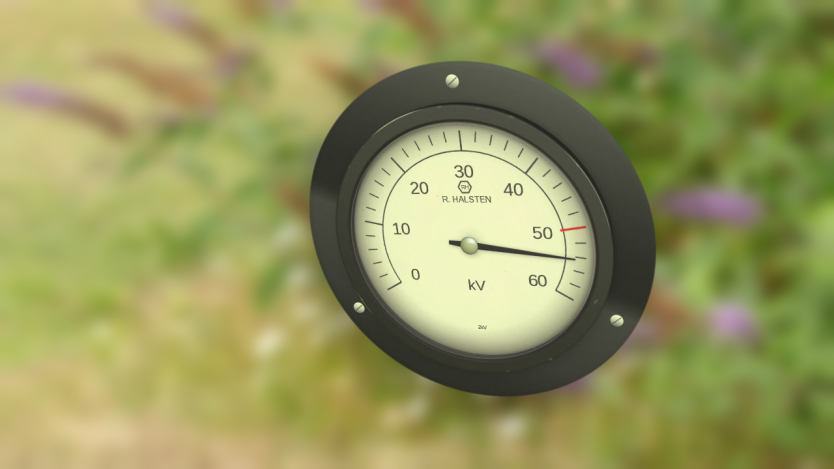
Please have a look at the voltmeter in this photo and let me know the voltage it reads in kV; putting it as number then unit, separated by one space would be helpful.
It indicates 54 kV
